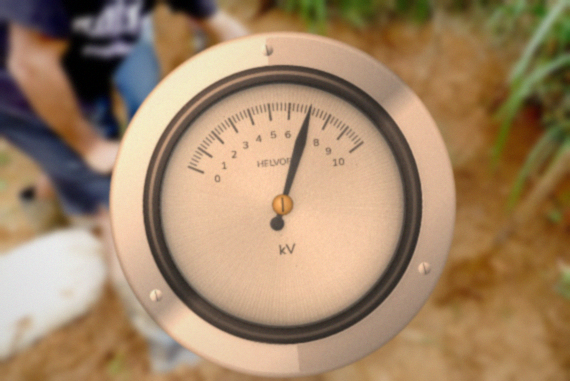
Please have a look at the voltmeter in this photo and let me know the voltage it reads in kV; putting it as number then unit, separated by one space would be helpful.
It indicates 7 kV
